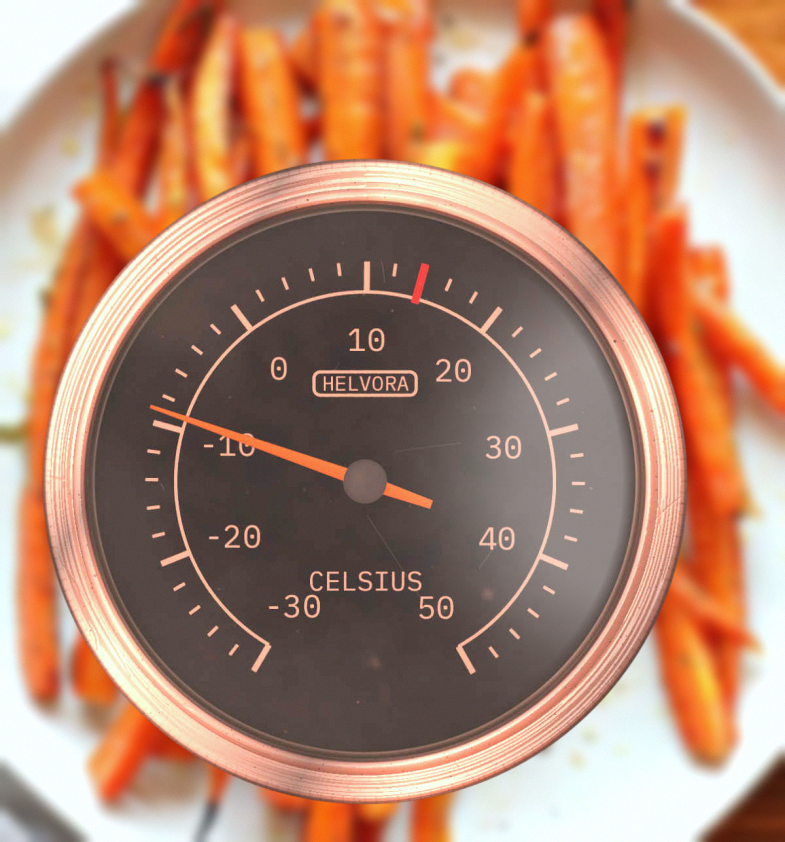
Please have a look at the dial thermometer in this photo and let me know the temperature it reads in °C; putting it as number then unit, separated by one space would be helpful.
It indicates -9 °C
